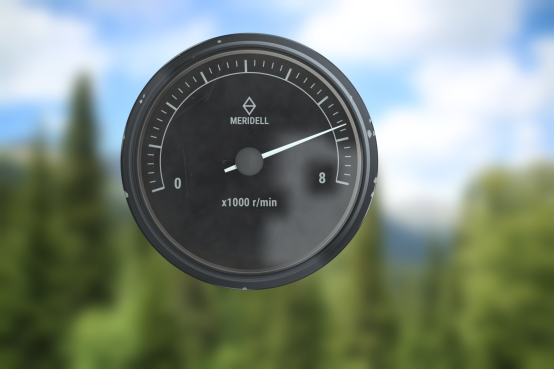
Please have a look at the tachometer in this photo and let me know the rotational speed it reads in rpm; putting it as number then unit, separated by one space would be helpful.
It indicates 6700 rpm
